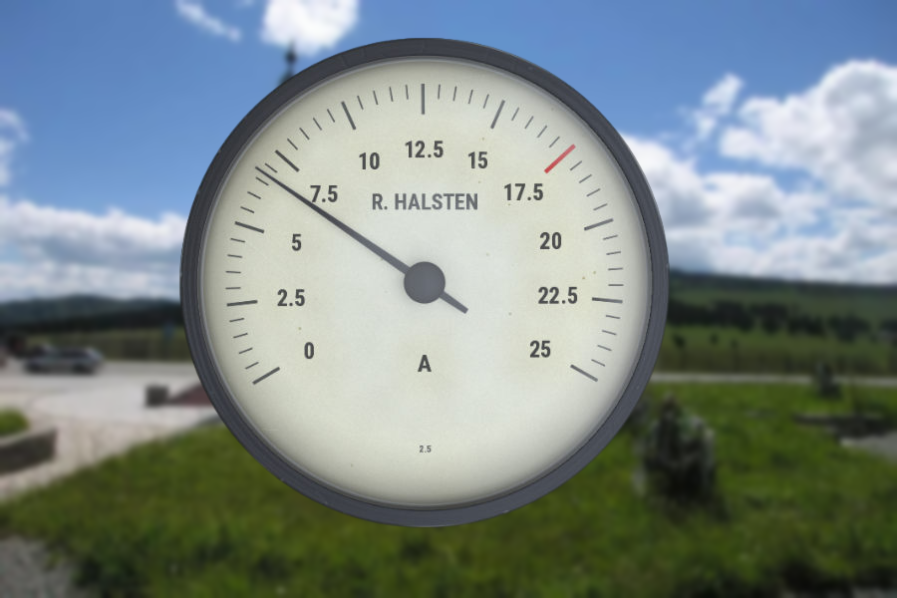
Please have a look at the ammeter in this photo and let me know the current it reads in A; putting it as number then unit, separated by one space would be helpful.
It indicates 6.75 A
